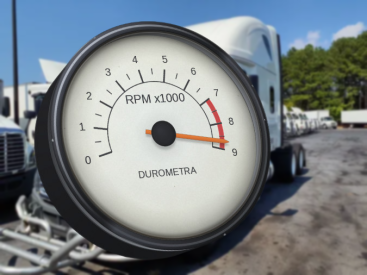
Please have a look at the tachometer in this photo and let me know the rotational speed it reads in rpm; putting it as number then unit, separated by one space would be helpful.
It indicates 8750 rpm
